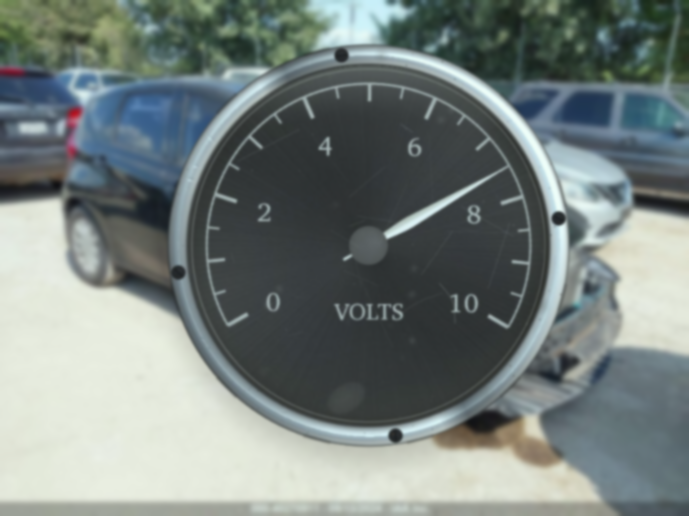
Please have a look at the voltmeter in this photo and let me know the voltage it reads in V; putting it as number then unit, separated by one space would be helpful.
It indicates 7.5 V
